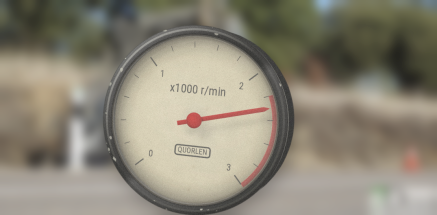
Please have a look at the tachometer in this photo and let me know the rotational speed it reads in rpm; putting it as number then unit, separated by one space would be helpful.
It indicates 2300 rpm
